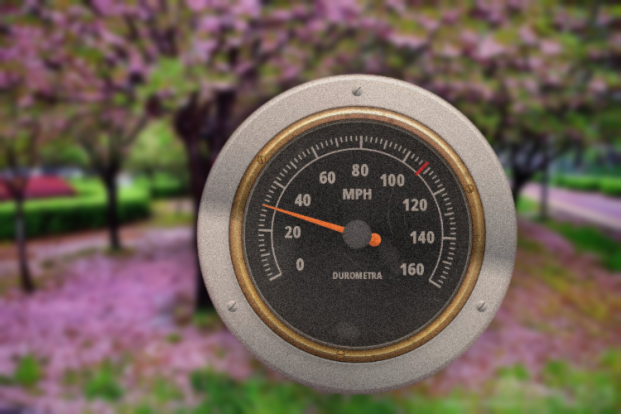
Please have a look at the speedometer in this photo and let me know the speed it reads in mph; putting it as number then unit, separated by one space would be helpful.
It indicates 30 mph
